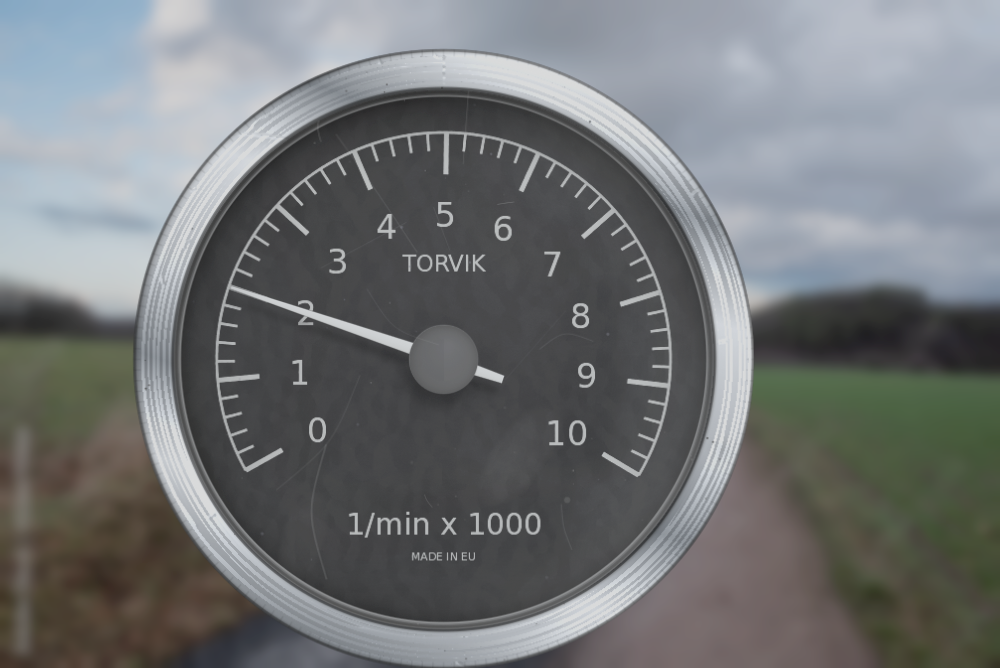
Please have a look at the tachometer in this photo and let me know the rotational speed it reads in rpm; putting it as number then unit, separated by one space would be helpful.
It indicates 2000 rpm
